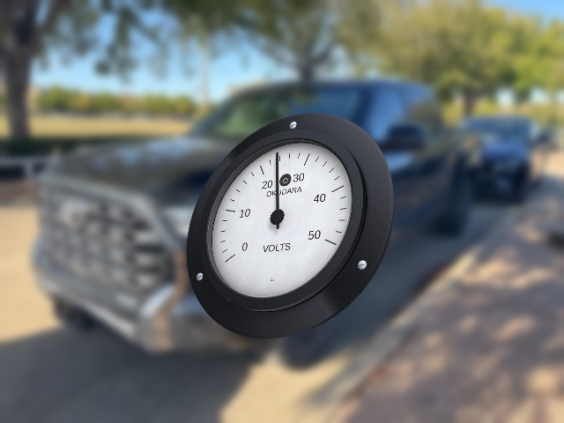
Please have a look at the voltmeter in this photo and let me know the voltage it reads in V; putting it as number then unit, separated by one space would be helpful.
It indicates 24 V
